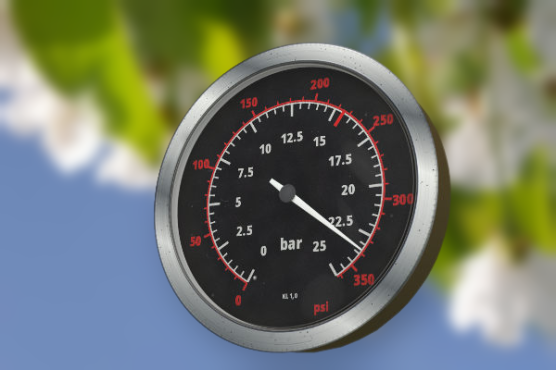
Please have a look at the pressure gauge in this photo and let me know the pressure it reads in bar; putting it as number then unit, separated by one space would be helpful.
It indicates 23.25 bar
